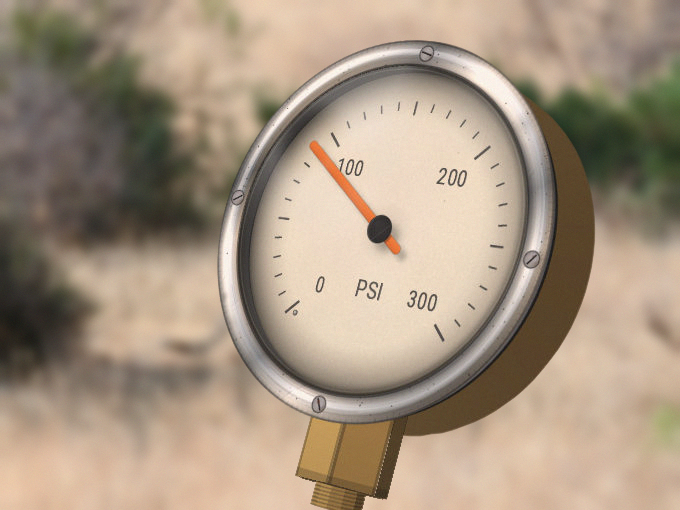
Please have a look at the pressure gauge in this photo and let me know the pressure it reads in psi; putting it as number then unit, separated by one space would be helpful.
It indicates 90 psi
